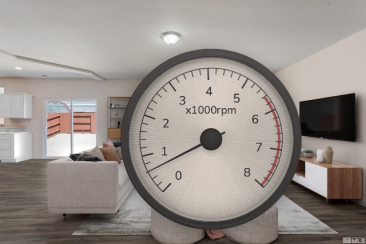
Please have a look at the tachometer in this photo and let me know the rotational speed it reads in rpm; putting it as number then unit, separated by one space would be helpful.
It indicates 600 rpm
